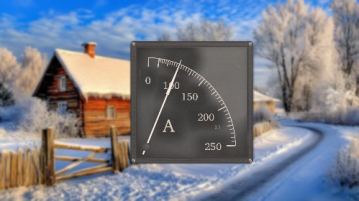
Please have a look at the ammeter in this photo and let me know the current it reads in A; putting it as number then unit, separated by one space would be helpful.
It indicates 100 A
